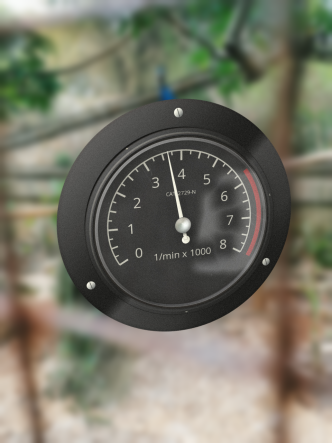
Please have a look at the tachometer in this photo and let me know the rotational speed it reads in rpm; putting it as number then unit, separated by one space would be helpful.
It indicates 3625 rpm
